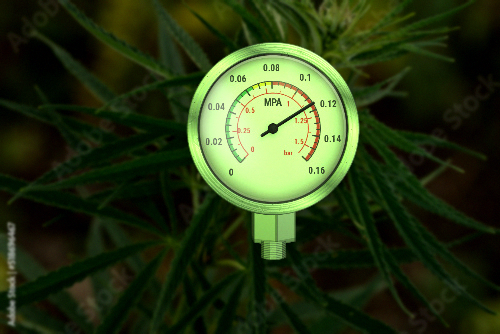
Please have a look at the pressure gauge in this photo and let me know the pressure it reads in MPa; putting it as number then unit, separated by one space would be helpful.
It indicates 0.115 MPa
